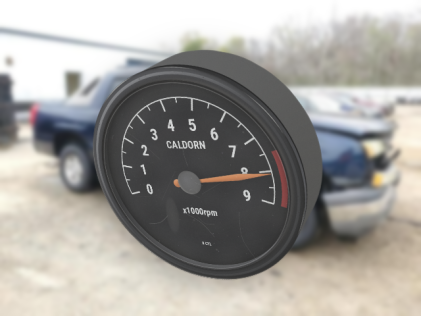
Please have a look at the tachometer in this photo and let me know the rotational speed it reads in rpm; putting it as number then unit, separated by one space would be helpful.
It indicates 8000 rpm
